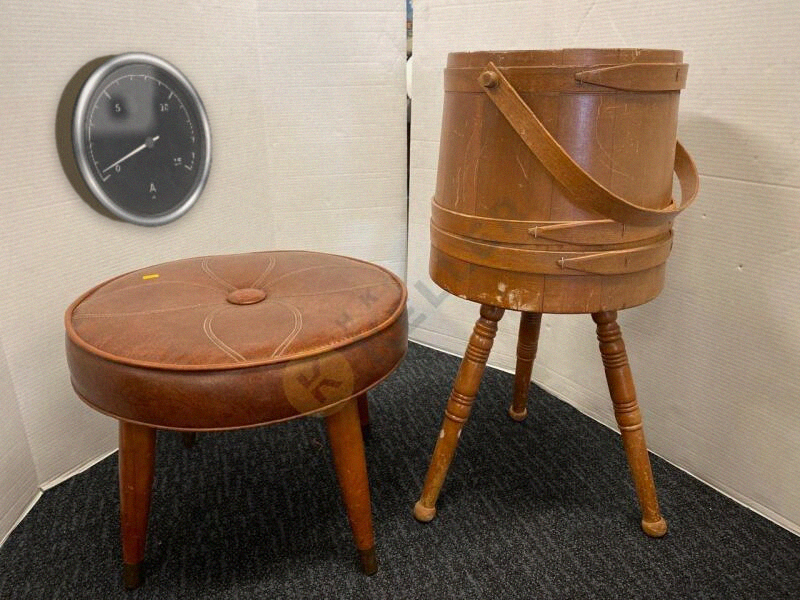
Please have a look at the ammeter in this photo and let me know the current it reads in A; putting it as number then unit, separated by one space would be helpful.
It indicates 0.5 A
